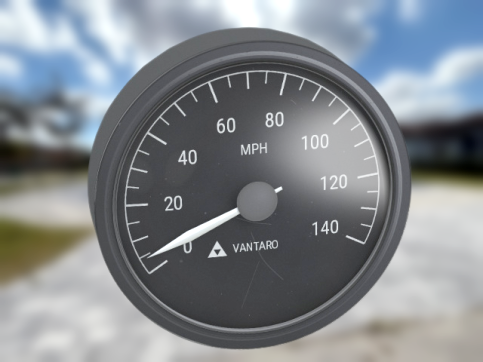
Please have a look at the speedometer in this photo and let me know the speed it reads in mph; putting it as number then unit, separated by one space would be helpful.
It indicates 5 mph
